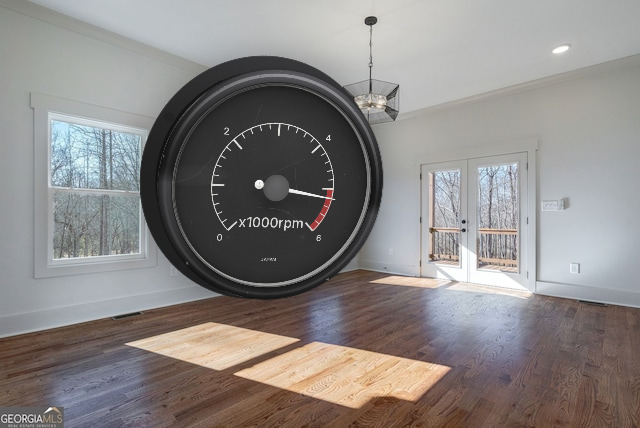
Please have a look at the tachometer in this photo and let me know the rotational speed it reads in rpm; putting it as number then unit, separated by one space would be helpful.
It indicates 5200 rpm
